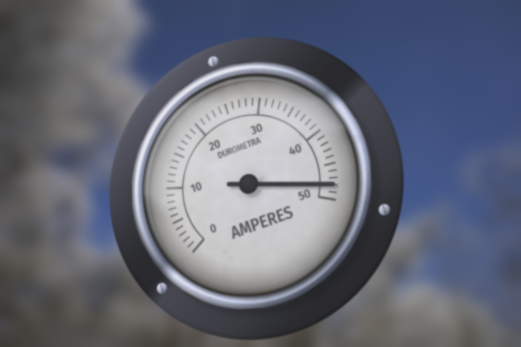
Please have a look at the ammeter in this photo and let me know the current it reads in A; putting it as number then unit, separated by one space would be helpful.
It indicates 48 A
